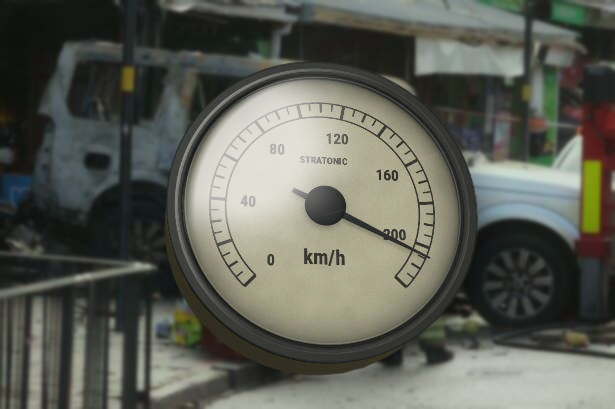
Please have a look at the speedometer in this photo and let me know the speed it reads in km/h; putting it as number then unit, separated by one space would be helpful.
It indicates 205 km/h
